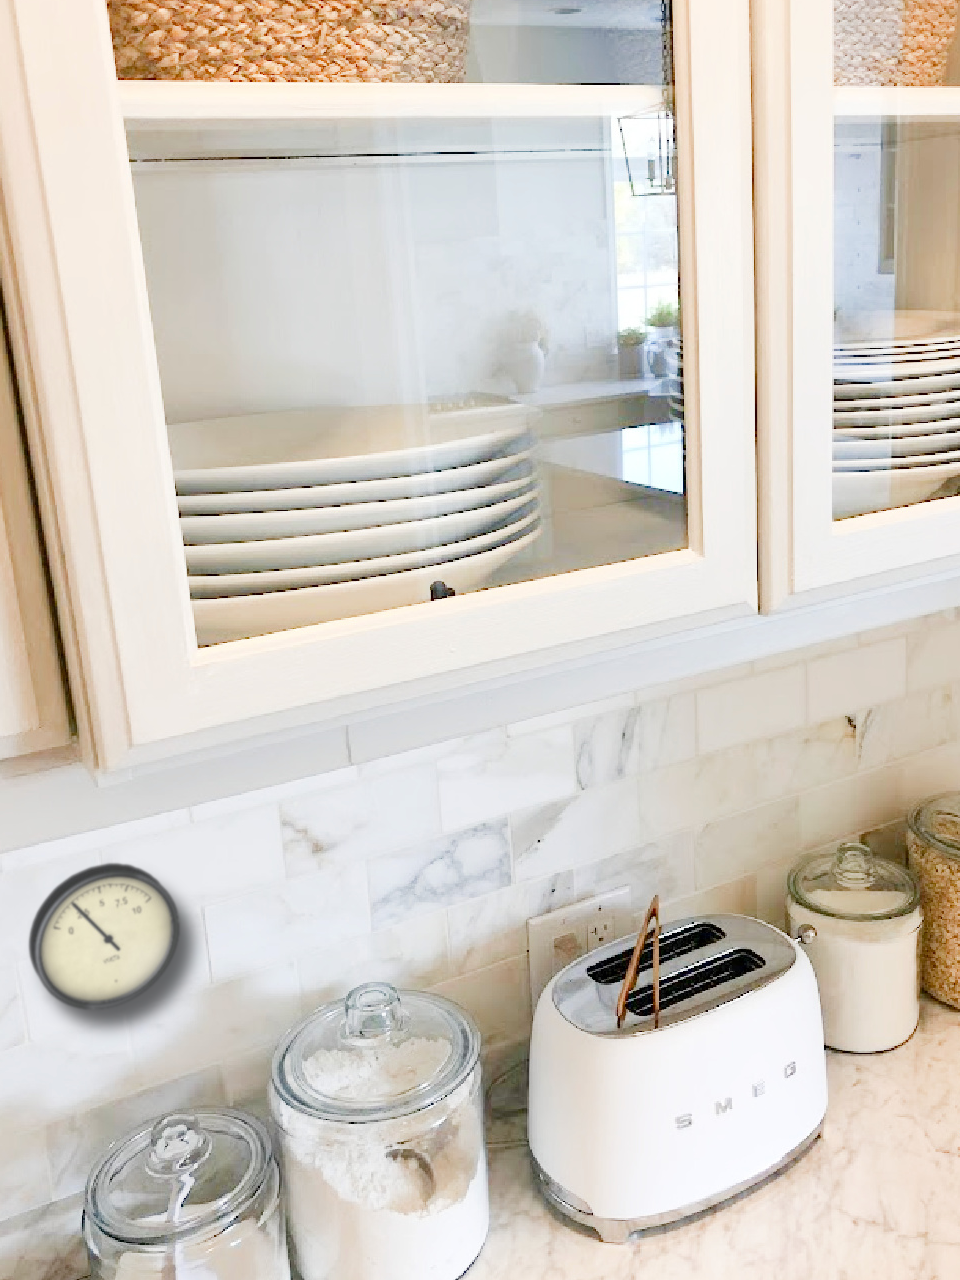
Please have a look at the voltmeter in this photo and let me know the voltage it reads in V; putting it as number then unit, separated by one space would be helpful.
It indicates 2.5 V
